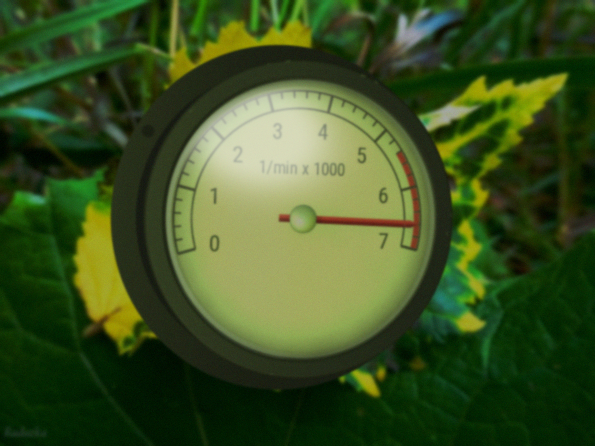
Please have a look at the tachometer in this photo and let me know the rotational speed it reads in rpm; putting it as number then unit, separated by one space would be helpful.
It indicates 6600 rpm
